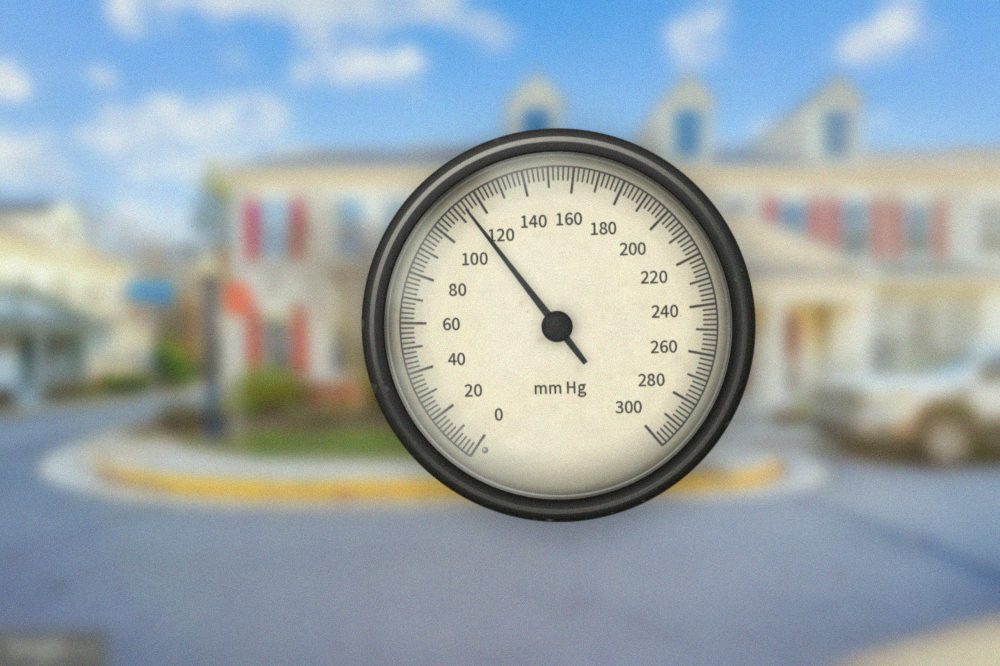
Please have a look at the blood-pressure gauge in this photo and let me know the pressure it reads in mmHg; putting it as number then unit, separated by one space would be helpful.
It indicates 114 mmHg
